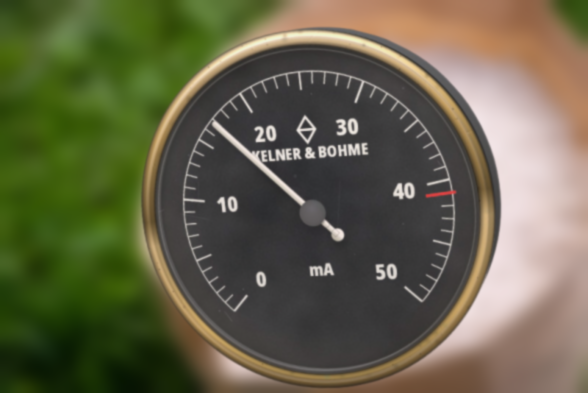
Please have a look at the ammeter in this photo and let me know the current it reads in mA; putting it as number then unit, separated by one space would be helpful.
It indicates 17 mA
